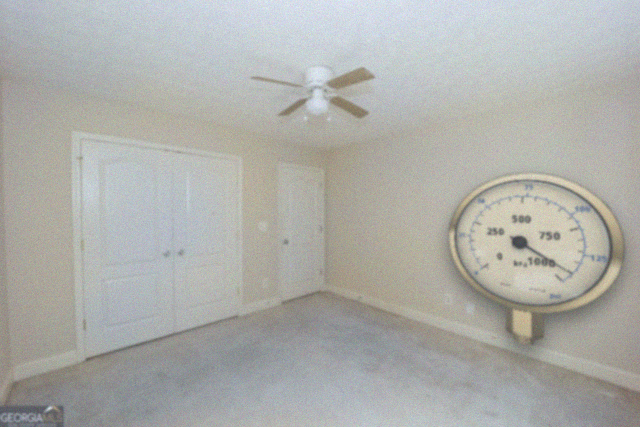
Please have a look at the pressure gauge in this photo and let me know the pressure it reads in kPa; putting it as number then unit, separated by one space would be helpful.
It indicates 950 kPa
